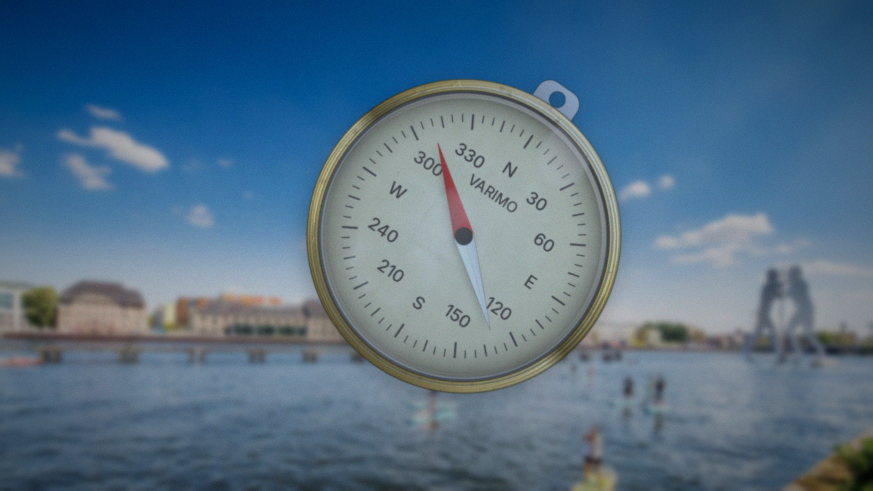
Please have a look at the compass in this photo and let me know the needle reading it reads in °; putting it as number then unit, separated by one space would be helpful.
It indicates 310 °
